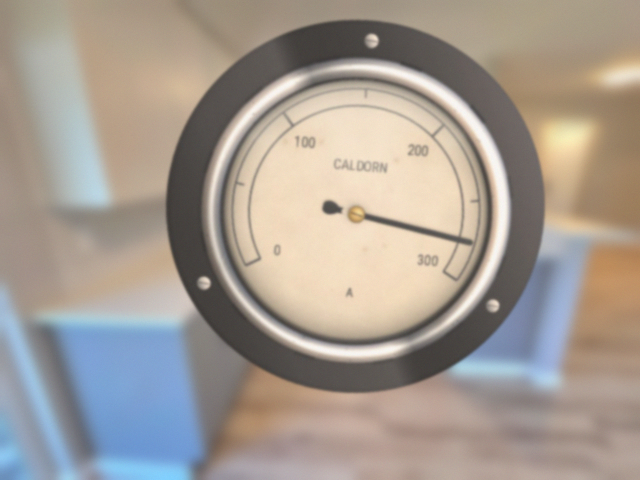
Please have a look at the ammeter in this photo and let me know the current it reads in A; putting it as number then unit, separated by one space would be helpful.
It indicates 275 A
